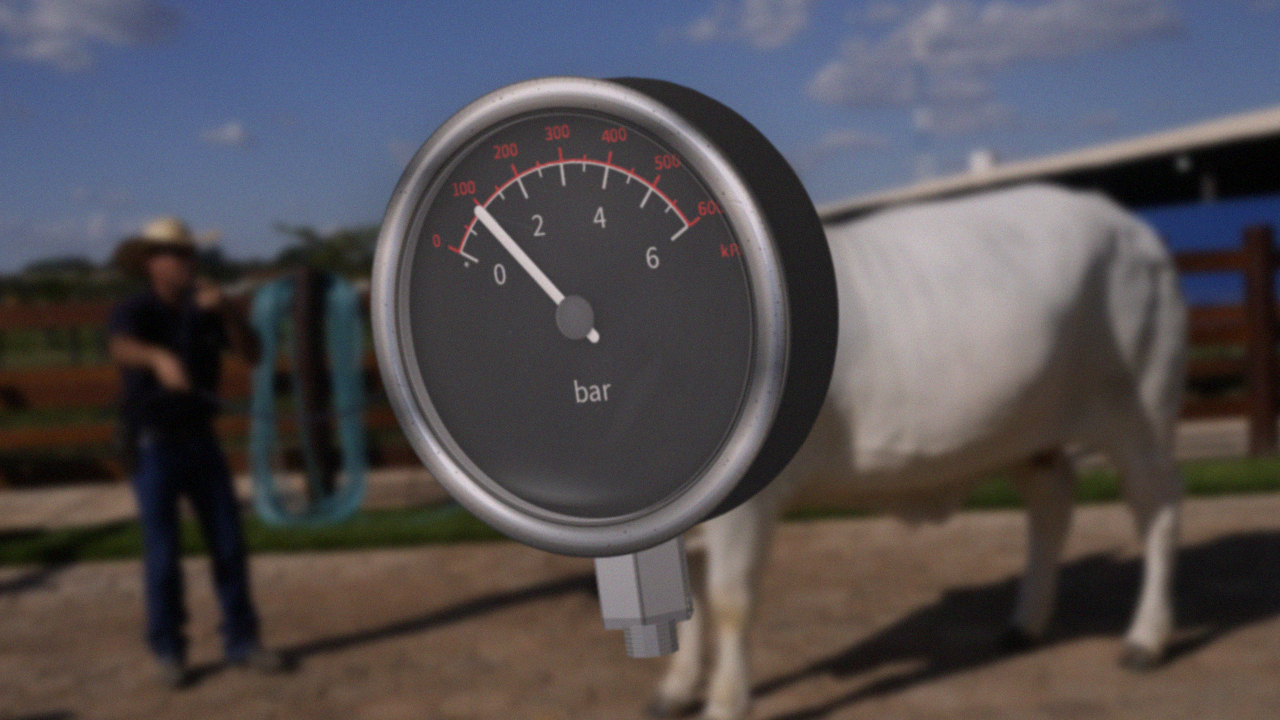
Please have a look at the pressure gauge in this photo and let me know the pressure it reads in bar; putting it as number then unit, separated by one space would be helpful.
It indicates 1 bar
